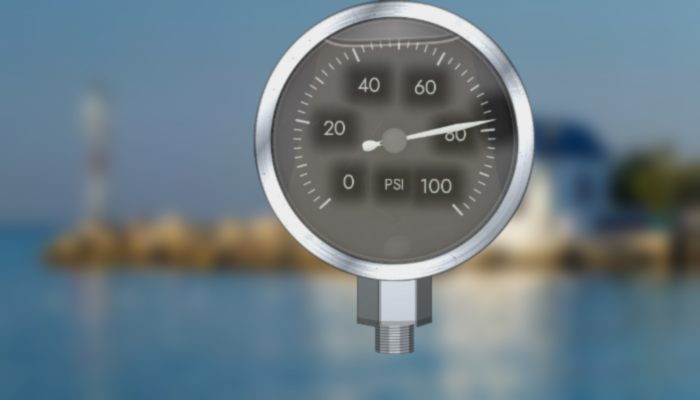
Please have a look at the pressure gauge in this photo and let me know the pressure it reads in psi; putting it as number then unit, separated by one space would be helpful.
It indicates 78 psi
